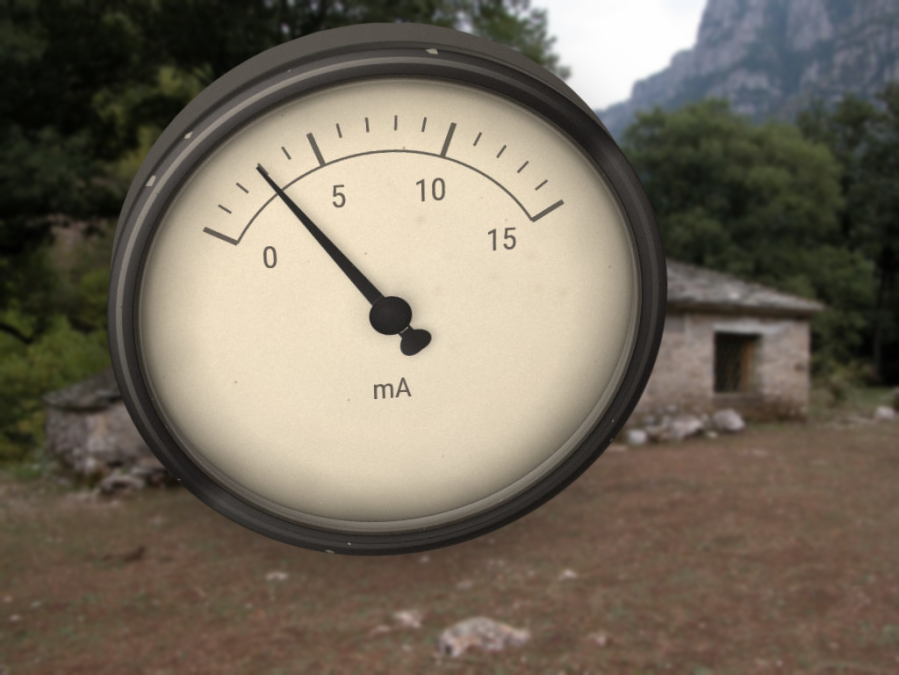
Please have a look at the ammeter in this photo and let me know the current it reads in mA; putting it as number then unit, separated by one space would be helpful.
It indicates 3 mA
